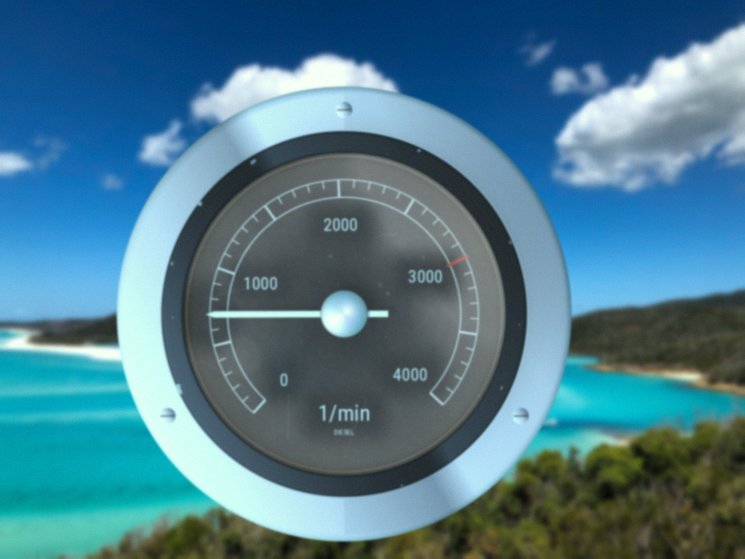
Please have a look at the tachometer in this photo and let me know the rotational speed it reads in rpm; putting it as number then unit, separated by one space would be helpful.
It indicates 700 rpm
